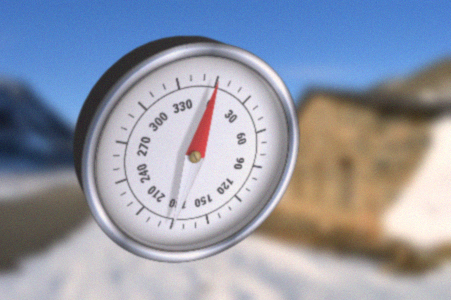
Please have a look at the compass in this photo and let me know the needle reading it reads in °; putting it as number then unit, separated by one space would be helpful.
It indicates 0 °
